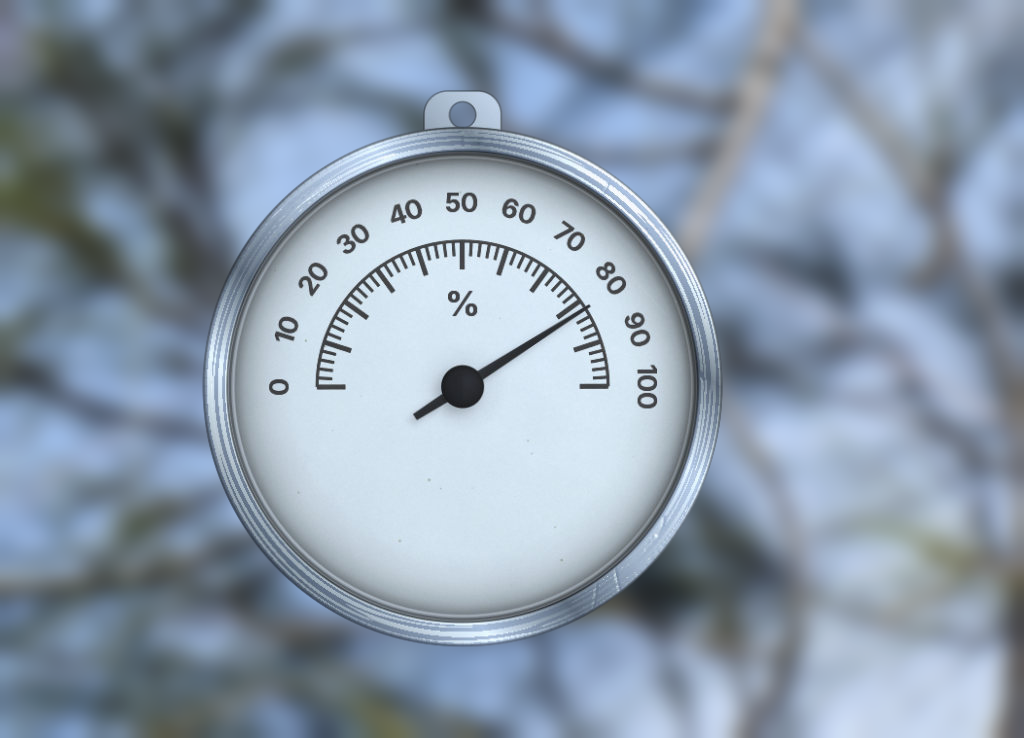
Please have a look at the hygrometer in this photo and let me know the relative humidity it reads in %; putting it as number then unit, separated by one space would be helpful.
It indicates 82 %
